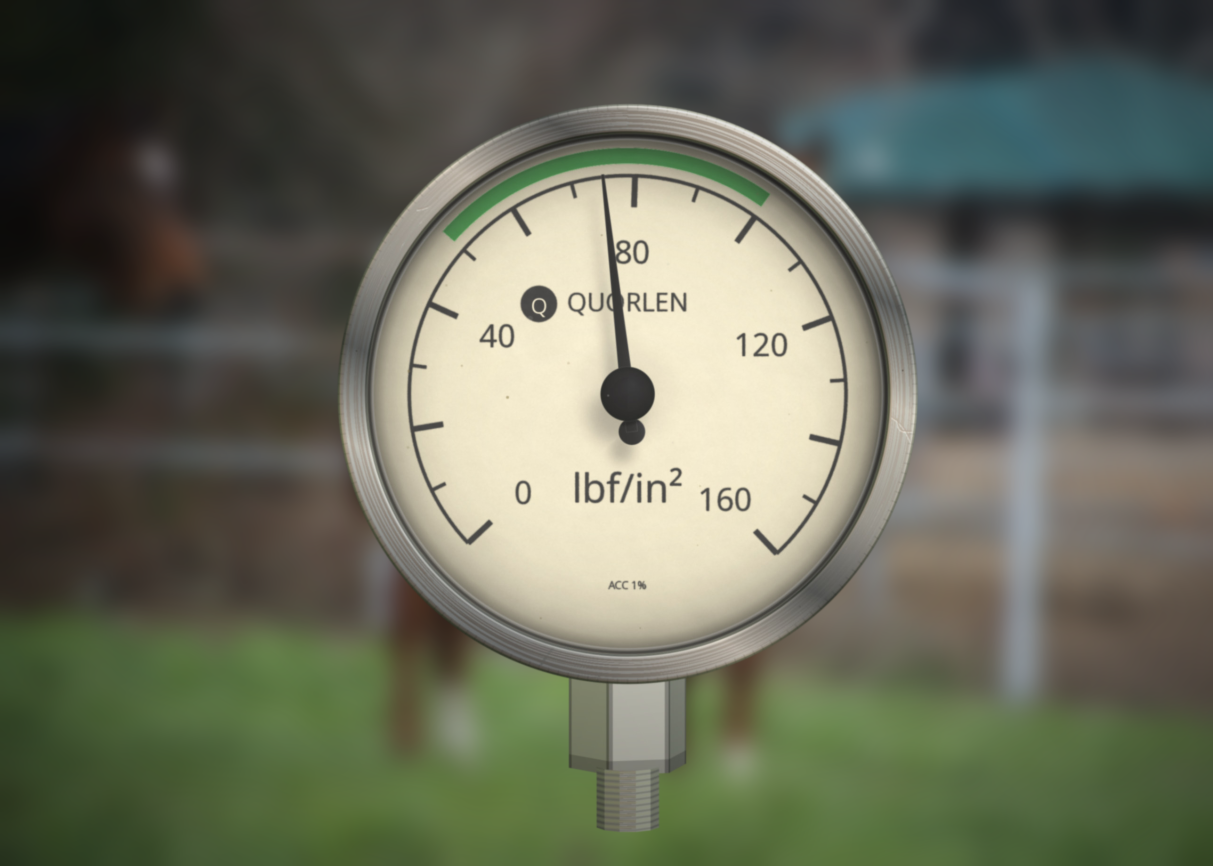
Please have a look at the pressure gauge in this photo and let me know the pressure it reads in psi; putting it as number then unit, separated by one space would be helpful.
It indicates 75 psi
